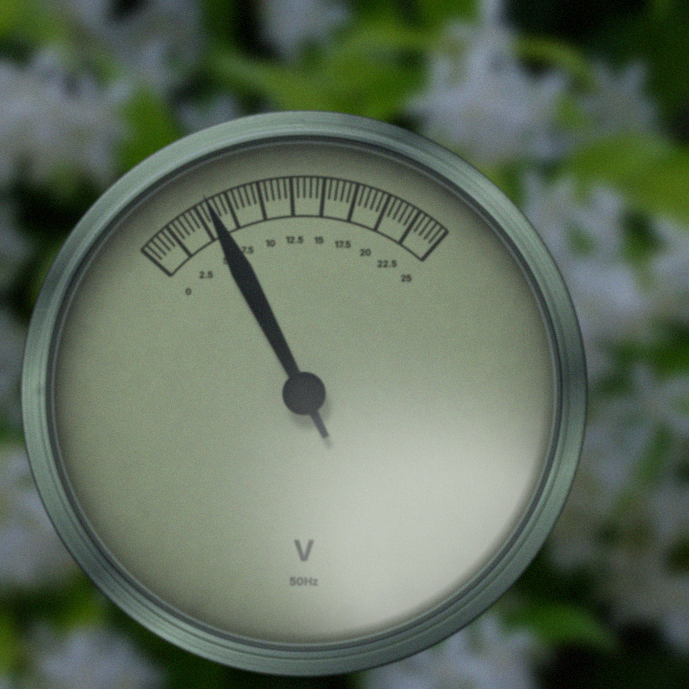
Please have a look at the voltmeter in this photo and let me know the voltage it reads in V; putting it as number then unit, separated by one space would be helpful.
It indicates 6 V
